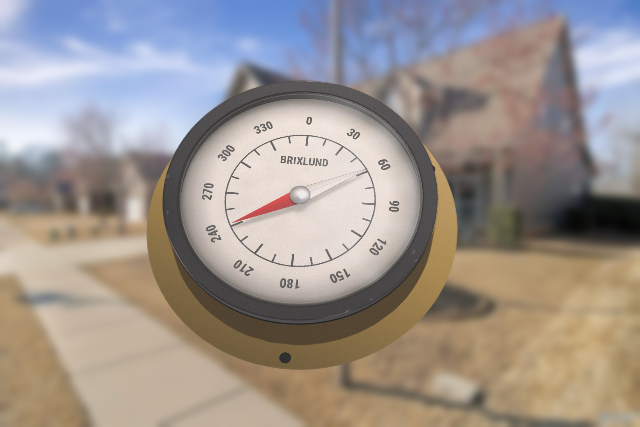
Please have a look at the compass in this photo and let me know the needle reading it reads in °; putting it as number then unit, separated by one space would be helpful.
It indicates 240 °
